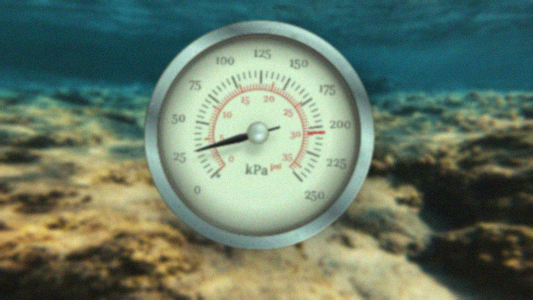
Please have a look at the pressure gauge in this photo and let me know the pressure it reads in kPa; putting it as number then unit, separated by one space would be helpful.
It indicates 25 kPa
